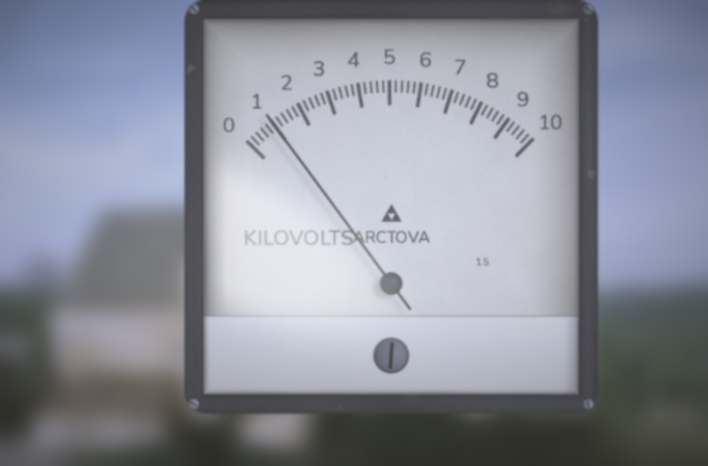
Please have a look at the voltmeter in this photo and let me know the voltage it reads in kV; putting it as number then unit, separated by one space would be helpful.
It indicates 1 kV
